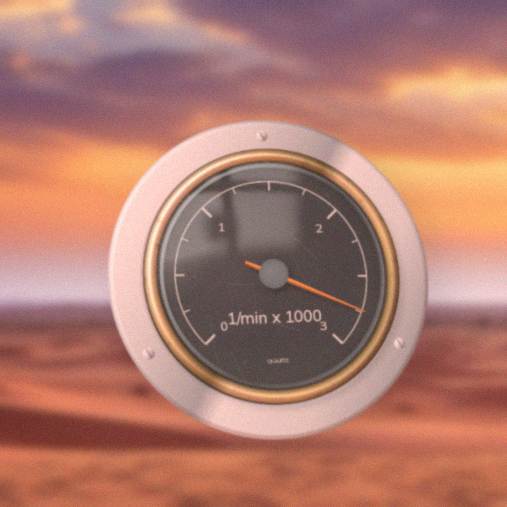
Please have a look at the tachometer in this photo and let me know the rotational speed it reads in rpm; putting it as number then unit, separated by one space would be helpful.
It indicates 2750 rpm
